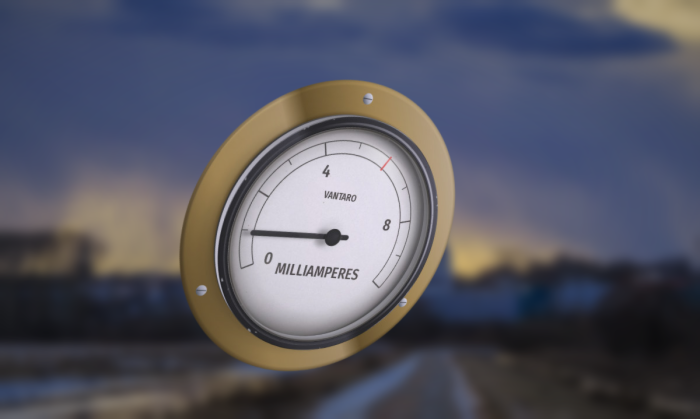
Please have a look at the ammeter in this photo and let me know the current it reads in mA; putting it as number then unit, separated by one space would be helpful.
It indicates 1 mA
